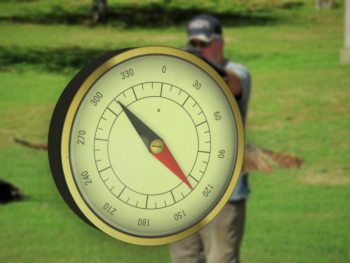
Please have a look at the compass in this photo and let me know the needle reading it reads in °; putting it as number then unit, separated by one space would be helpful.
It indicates 130 °
